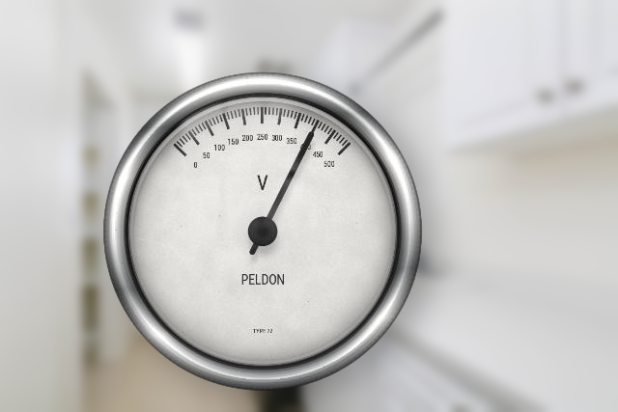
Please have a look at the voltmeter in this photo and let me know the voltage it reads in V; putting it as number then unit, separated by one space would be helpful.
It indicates 400 V
